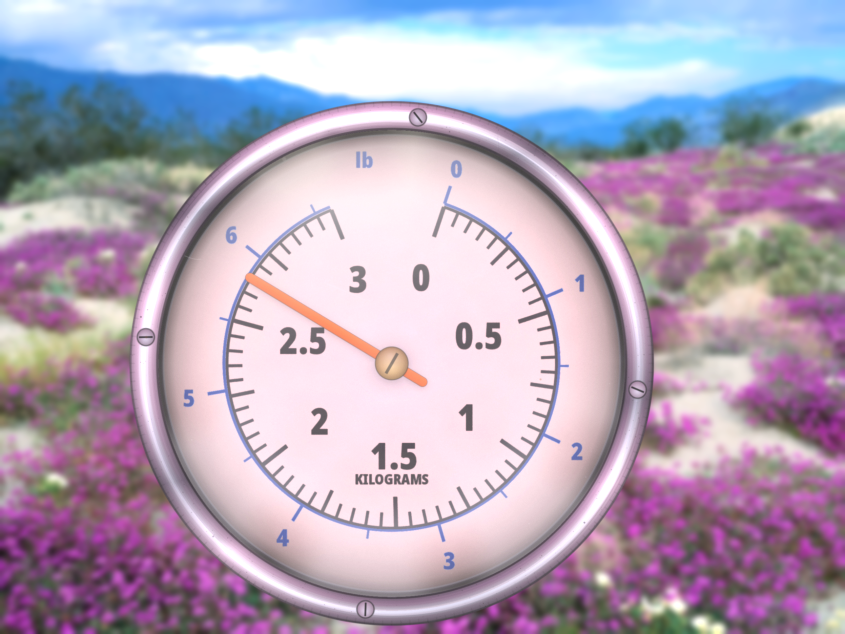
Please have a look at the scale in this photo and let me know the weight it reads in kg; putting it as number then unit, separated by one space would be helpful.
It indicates 2.65 kg
